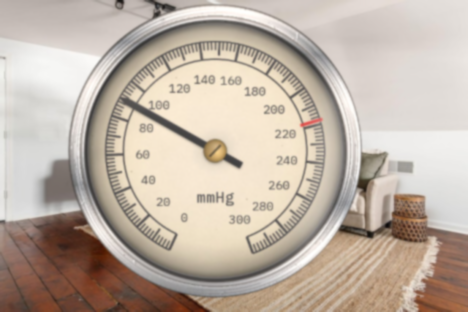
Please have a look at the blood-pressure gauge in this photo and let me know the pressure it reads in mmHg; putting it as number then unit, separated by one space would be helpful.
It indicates 90 mmHg
